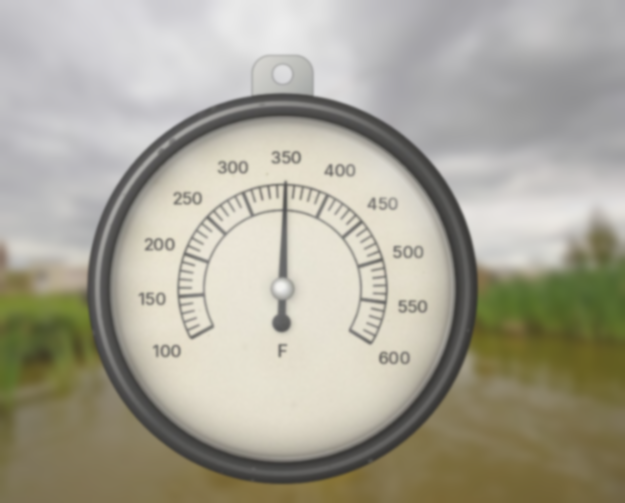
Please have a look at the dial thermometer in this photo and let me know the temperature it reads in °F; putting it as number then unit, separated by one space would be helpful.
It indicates 350 °F
